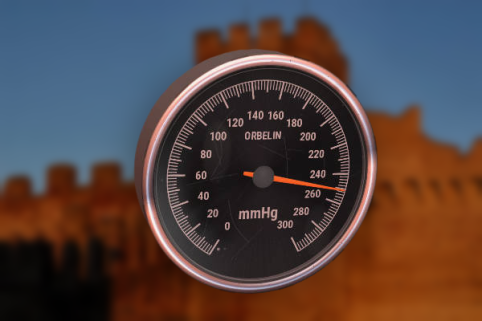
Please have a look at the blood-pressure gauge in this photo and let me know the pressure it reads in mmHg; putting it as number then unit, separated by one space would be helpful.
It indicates 250 mmHg
